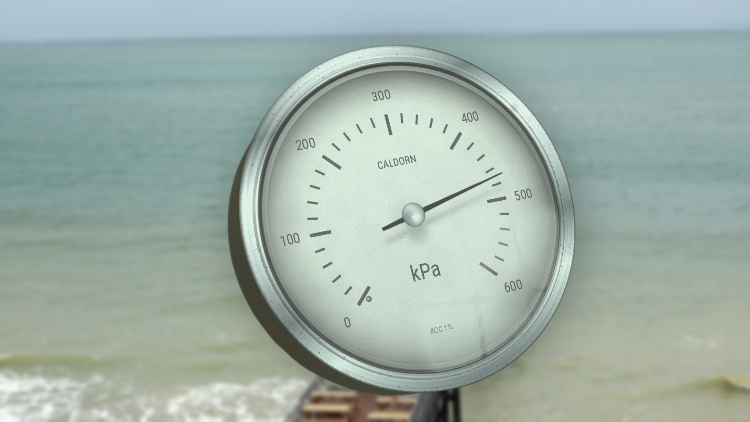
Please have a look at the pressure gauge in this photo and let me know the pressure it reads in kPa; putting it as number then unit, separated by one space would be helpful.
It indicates 470 kPa
